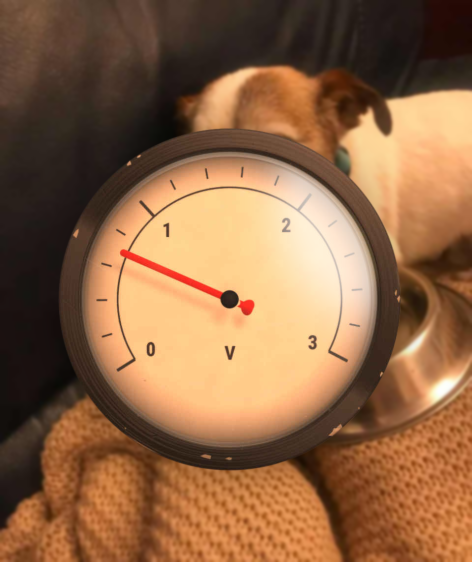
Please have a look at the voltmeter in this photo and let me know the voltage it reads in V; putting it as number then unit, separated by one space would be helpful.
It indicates 0.7 V
